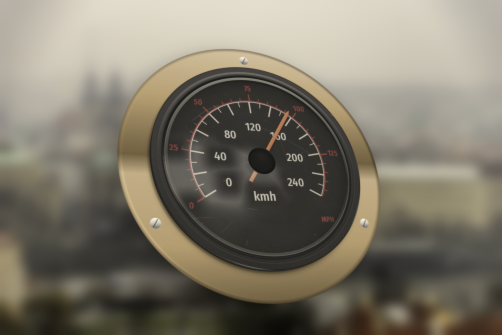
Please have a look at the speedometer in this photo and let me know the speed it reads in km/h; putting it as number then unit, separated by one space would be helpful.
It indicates 155 km/h
